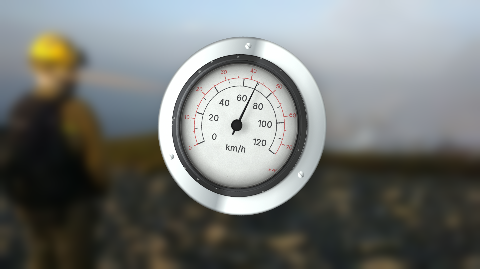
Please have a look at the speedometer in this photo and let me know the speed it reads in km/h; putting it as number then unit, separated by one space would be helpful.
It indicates 70 km/h
